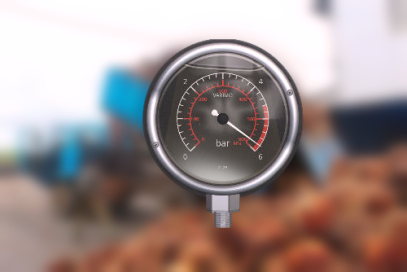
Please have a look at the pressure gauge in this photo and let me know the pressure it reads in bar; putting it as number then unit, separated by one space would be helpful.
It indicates 5.8 bar
